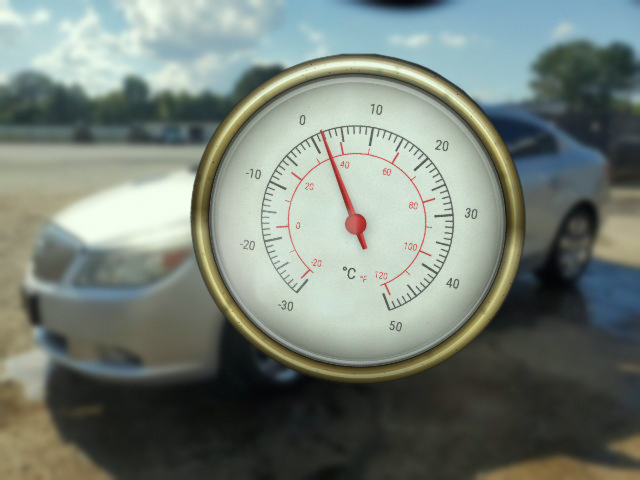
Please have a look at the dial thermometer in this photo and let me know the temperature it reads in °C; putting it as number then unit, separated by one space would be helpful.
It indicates 2 °C
